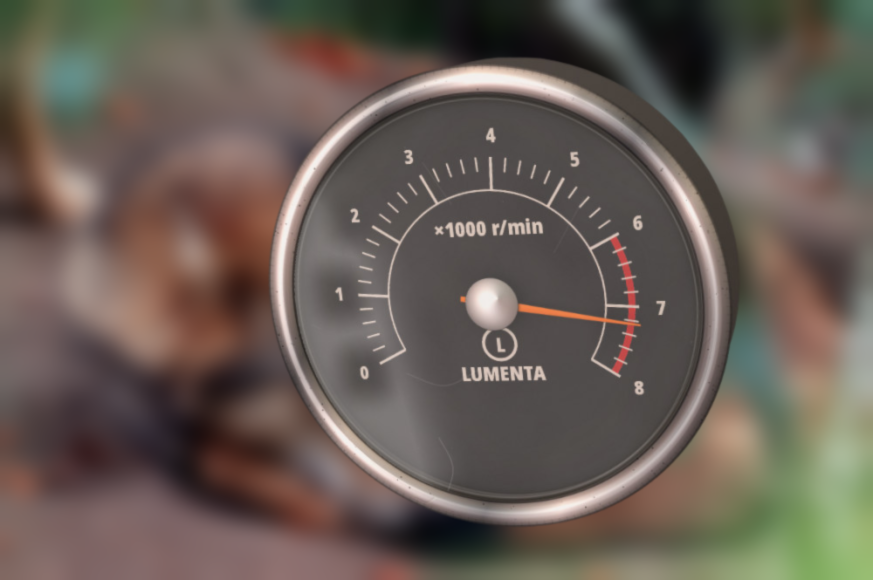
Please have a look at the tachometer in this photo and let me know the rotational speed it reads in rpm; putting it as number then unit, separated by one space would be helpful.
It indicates 7200 rpm
